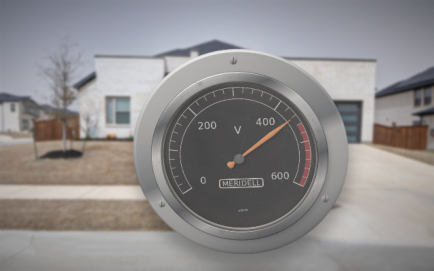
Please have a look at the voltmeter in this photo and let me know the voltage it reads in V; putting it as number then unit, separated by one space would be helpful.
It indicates 440 V
